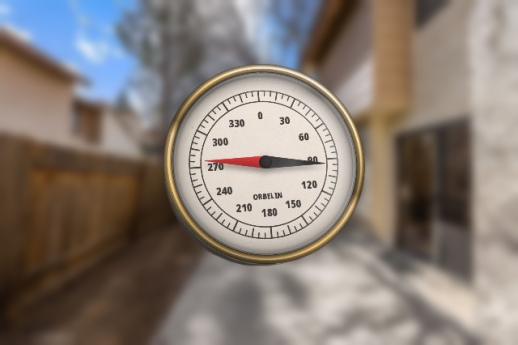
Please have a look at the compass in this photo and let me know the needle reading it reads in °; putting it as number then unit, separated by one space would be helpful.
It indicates 275 °
